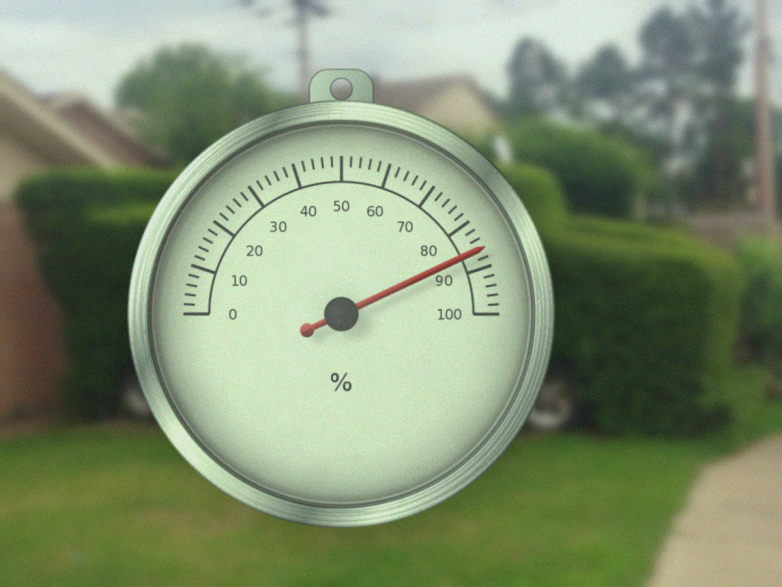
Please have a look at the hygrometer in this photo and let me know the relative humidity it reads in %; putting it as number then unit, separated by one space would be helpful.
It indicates 86 %
